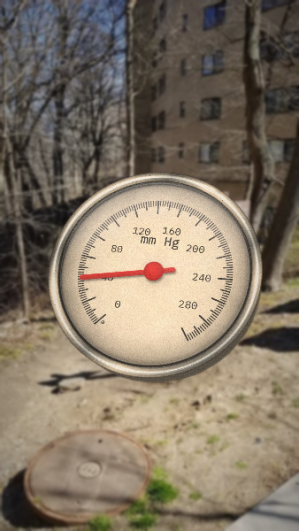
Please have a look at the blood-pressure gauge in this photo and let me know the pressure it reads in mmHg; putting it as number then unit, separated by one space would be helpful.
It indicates 40 mmHg
